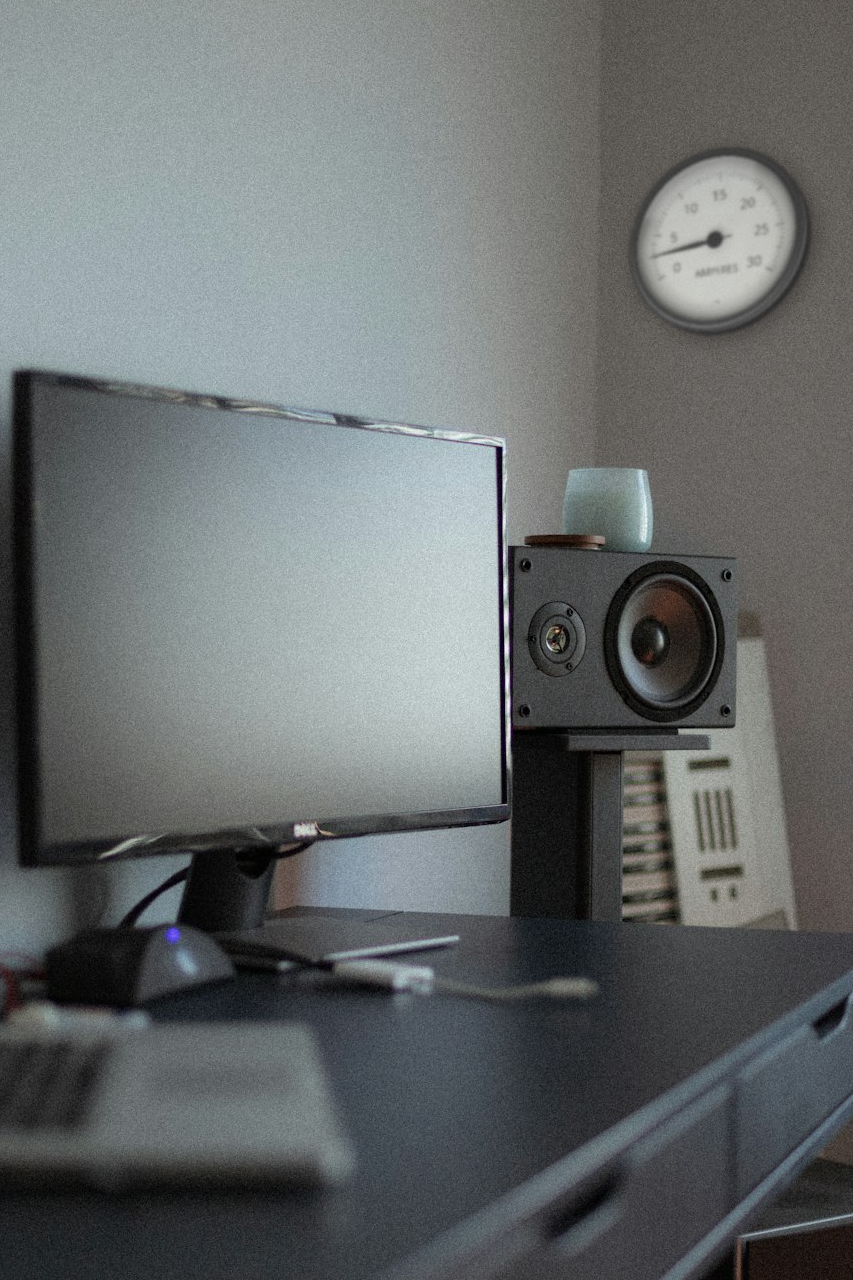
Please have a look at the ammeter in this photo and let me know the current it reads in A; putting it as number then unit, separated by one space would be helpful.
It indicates 2.5 A
